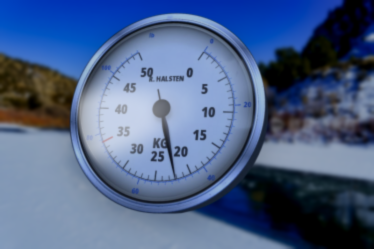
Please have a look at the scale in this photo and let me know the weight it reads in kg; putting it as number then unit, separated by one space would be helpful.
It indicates 22 kg
